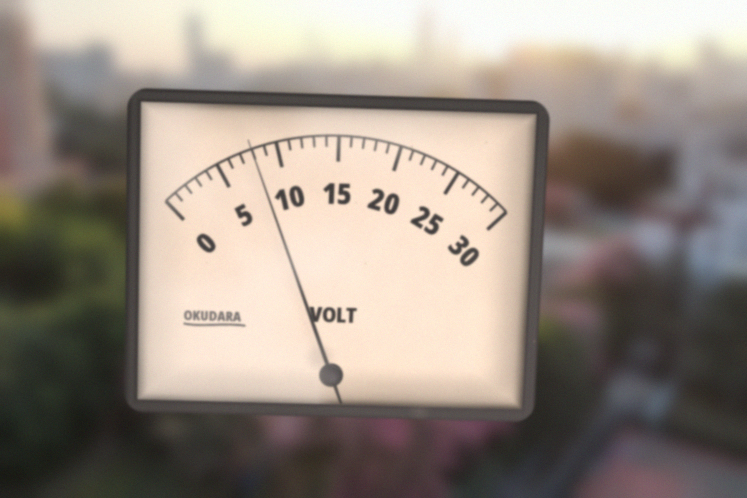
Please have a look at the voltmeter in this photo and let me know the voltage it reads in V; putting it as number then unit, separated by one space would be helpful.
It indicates 8 V
